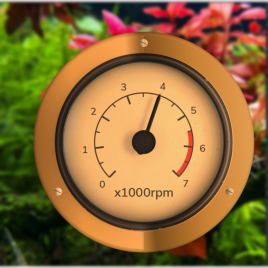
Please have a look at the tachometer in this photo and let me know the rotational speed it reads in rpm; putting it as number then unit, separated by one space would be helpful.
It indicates 4000 rpm
